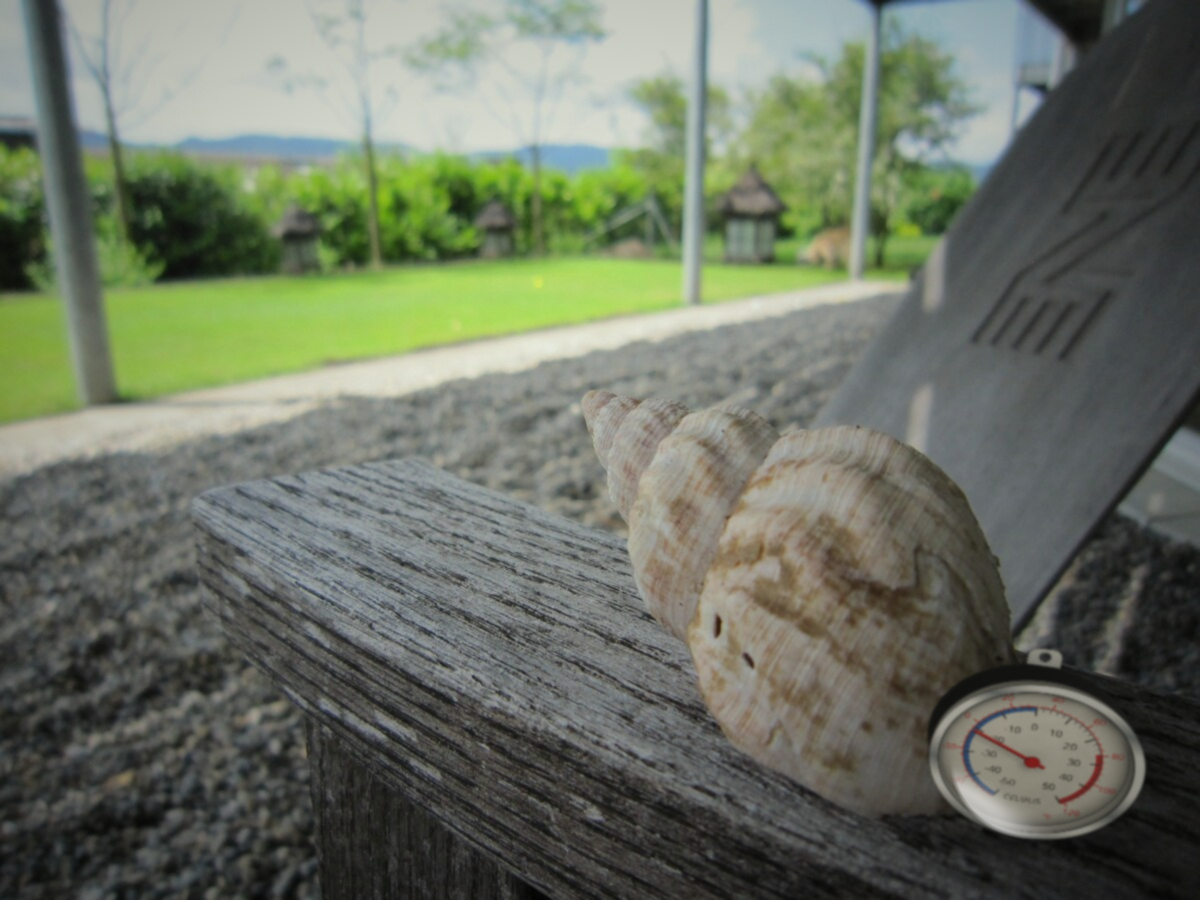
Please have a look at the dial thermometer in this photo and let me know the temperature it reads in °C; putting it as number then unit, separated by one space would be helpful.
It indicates -20 °C
